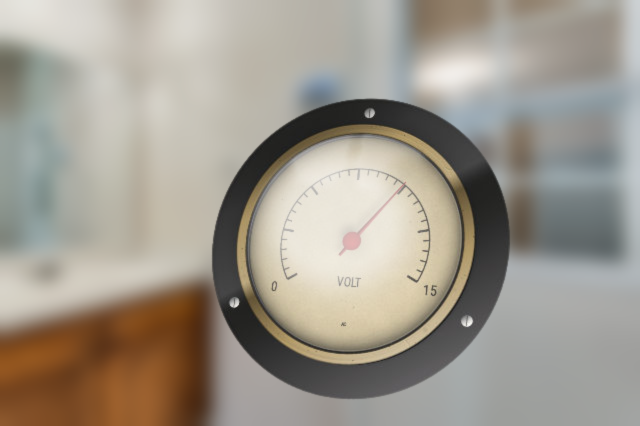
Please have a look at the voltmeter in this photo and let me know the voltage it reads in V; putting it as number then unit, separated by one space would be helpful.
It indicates 10 V
